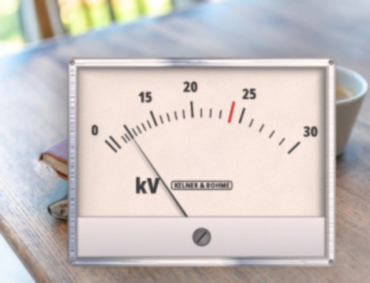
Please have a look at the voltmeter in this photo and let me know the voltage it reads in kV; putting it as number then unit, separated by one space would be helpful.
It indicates 10 kV
